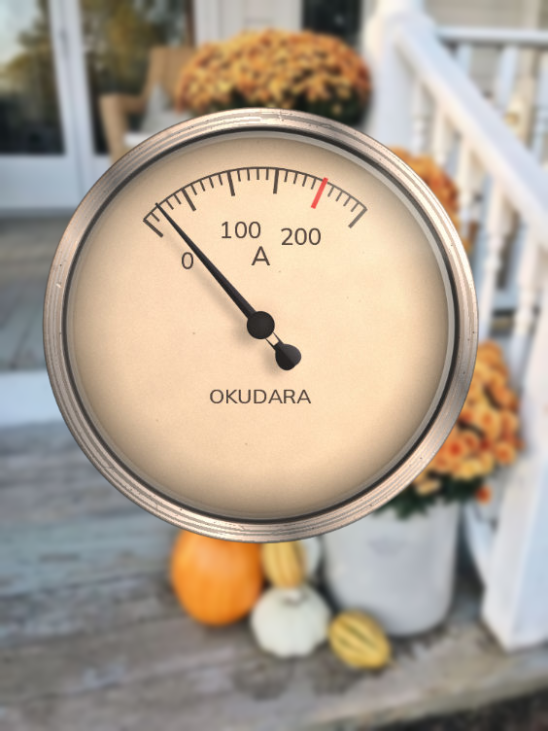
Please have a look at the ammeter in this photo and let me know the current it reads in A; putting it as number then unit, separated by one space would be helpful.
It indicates 20 A
